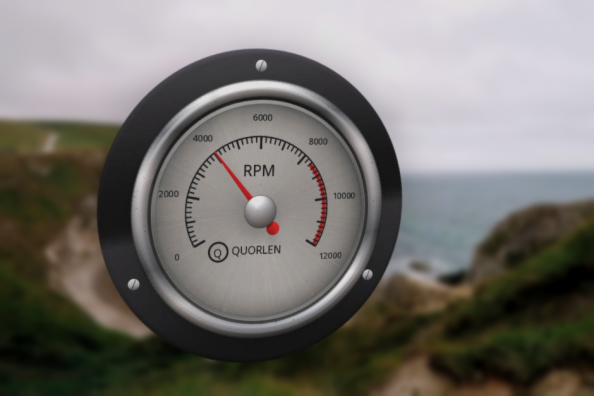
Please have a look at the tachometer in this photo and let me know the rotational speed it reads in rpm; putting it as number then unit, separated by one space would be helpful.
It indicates 4000 rpm
